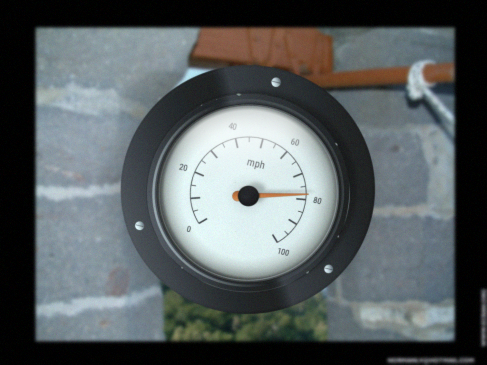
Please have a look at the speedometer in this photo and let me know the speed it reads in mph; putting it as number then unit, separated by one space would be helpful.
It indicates 77.5 mph
